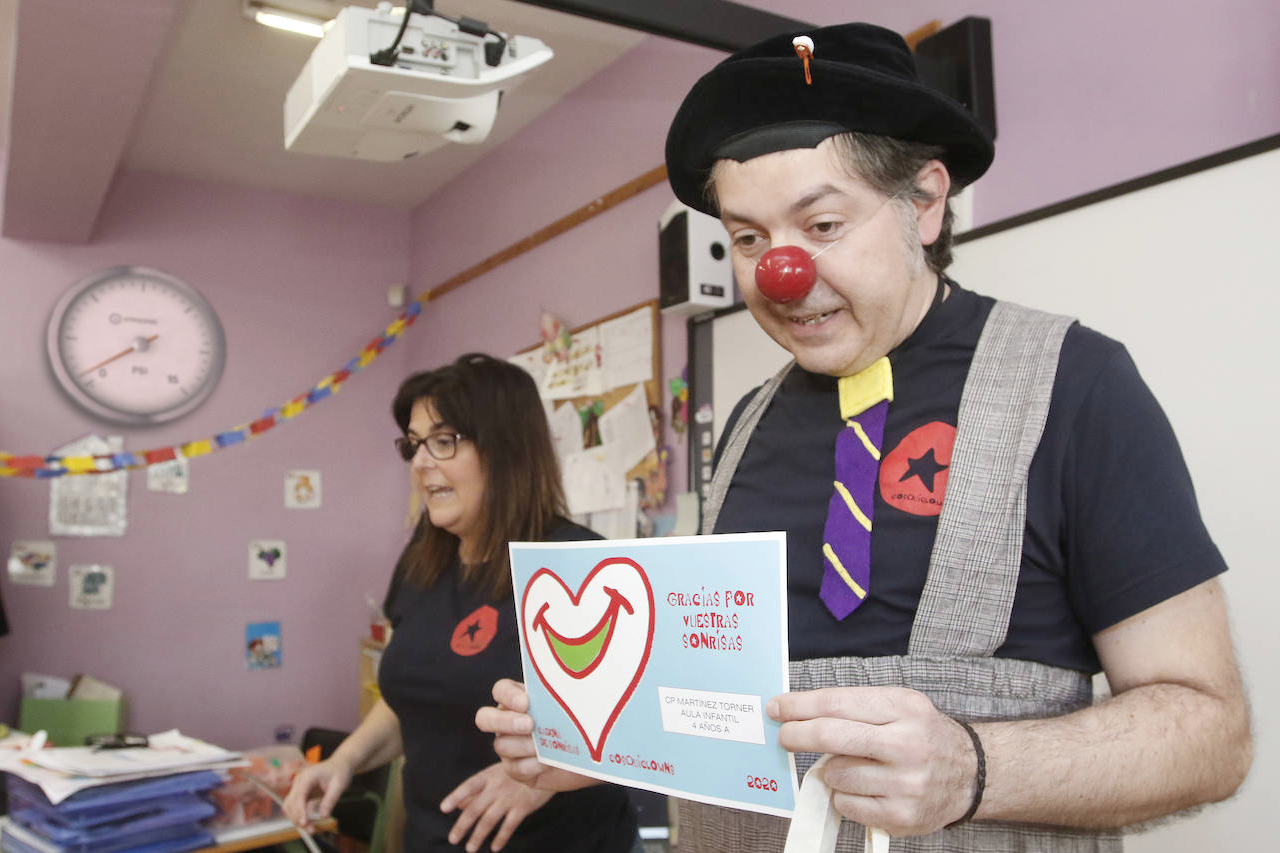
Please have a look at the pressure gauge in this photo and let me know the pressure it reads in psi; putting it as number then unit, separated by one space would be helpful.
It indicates 0.5 psi
